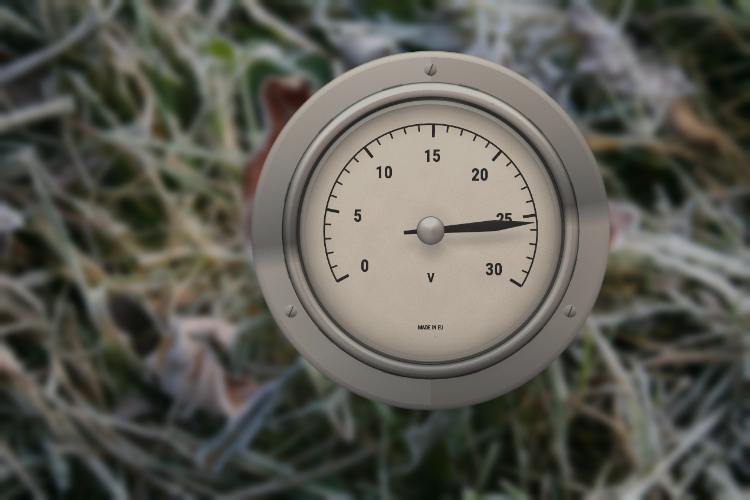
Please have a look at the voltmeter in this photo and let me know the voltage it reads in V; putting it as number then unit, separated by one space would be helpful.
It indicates 25.5 V
